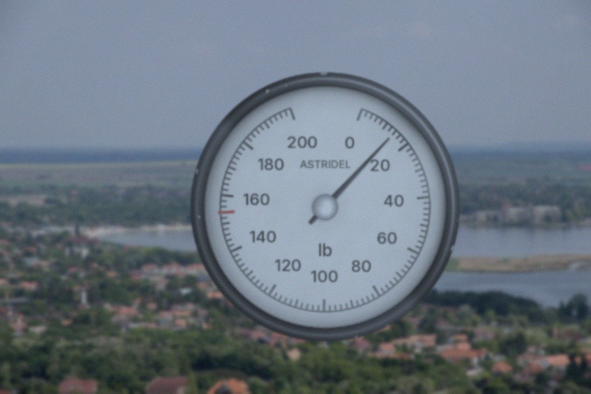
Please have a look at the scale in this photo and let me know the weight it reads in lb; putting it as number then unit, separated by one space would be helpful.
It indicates 14 lb
